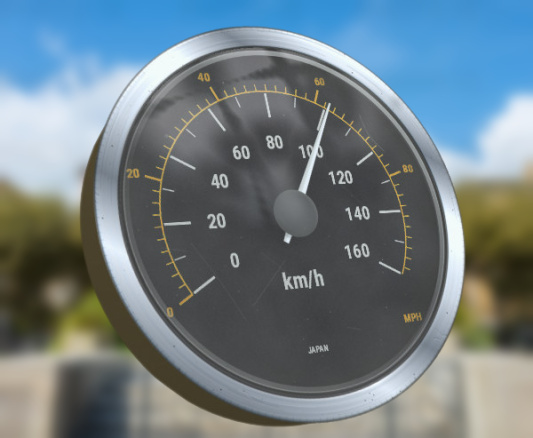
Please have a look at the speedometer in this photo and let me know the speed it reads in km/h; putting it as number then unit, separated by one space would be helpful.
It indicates 100 km/h
